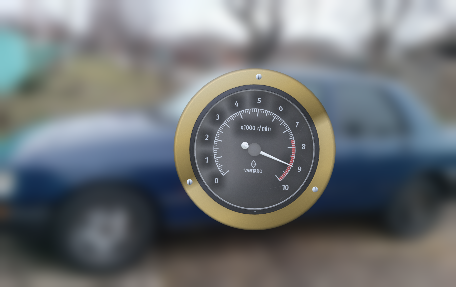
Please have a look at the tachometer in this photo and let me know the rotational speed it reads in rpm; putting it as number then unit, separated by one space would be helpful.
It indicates 9000 rpm
